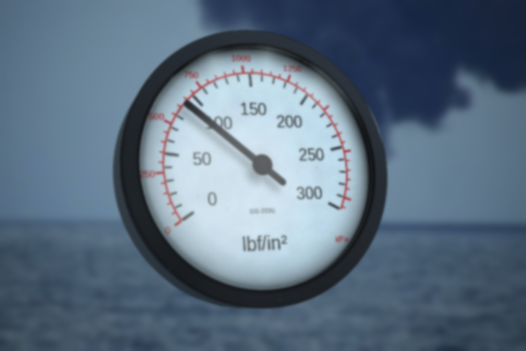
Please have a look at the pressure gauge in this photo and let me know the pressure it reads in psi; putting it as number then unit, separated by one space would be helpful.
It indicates 90 psi
